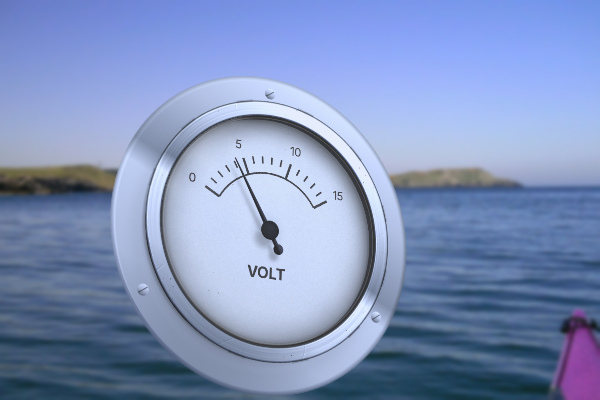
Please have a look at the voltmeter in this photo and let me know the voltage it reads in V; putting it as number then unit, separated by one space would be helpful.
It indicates 4 V
